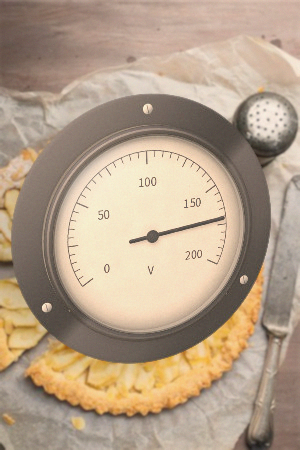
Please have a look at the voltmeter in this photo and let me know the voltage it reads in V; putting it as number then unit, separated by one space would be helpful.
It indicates 170 V
